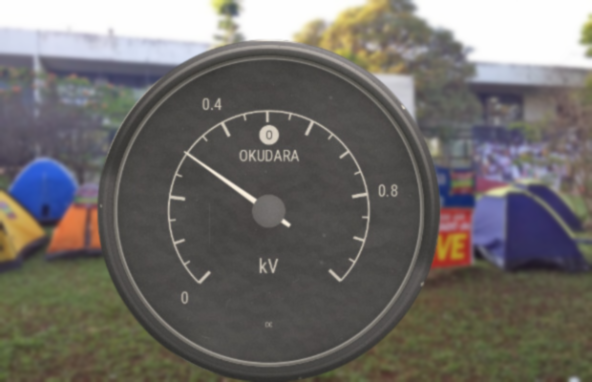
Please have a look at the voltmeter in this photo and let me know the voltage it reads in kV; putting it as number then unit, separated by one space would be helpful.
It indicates 0.3 kV
